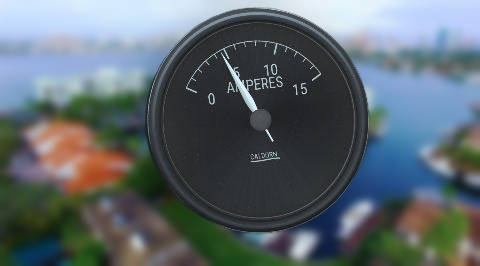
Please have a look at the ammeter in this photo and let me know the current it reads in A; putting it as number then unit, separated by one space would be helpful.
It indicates 4.5 A
